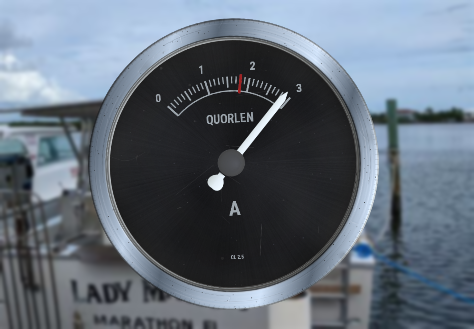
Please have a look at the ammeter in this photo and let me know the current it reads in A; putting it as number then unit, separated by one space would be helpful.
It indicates 2.9 A
